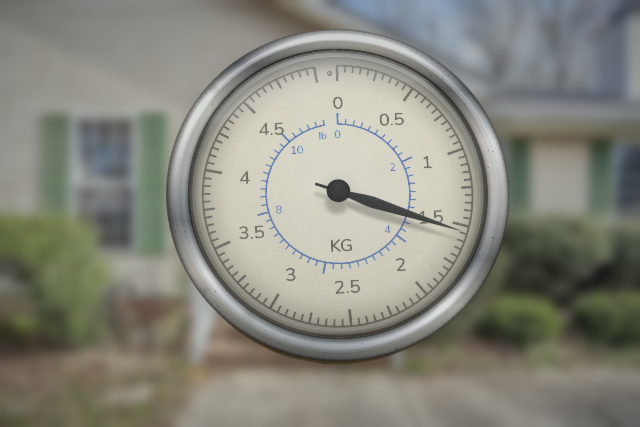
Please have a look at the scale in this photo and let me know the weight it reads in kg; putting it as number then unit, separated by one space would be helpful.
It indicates 1.55 kg
